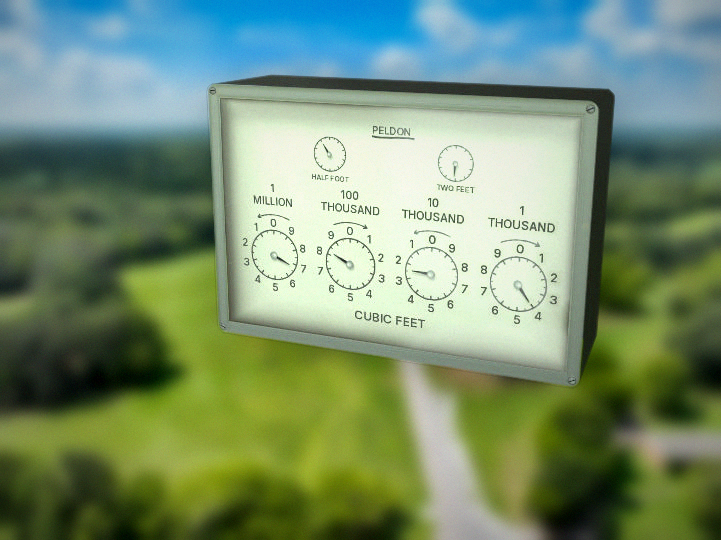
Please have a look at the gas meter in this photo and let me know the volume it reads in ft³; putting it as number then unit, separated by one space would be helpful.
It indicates 682400 ft³
